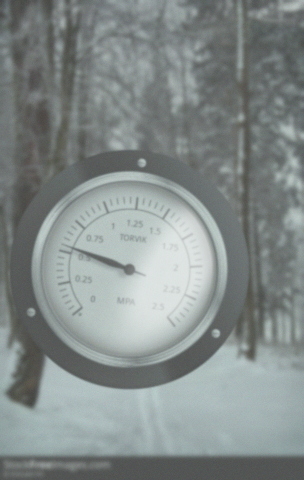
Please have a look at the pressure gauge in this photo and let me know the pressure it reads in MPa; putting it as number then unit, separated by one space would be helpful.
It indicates 0.55 MPa
